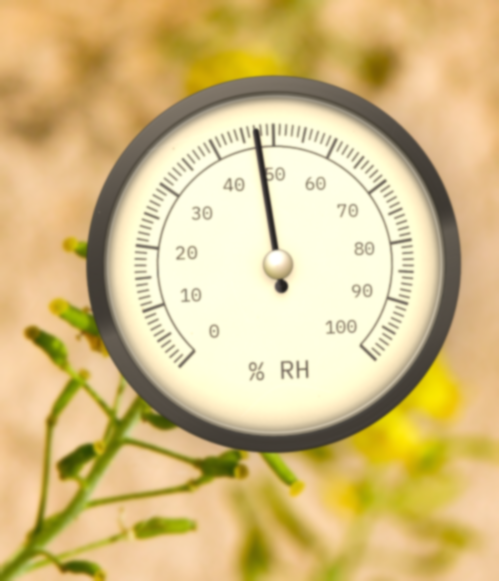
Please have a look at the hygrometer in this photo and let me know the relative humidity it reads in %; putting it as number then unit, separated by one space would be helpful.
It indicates 47 %
